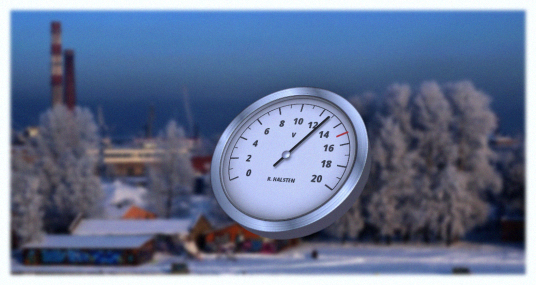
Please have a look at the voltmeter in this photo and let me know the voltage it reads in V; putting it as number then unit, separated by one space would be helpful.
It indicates 13 V
